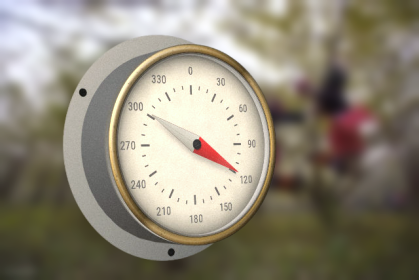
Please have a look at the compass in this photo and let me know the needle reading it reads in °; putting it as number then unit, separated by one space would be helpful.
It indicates 120 °
